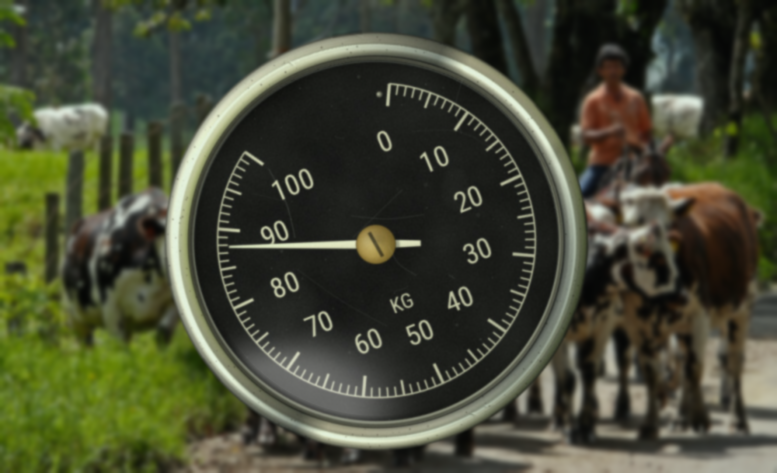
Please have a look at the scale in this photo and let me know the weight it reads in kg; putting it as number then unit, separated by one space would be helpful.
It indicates 88 kg
